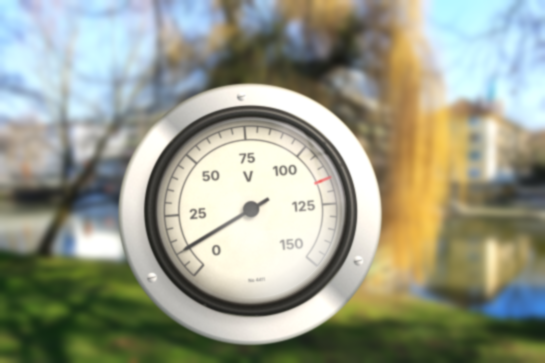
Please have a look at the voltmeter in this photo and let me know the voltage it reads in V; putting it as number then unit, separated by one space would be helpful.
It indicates 10 V
